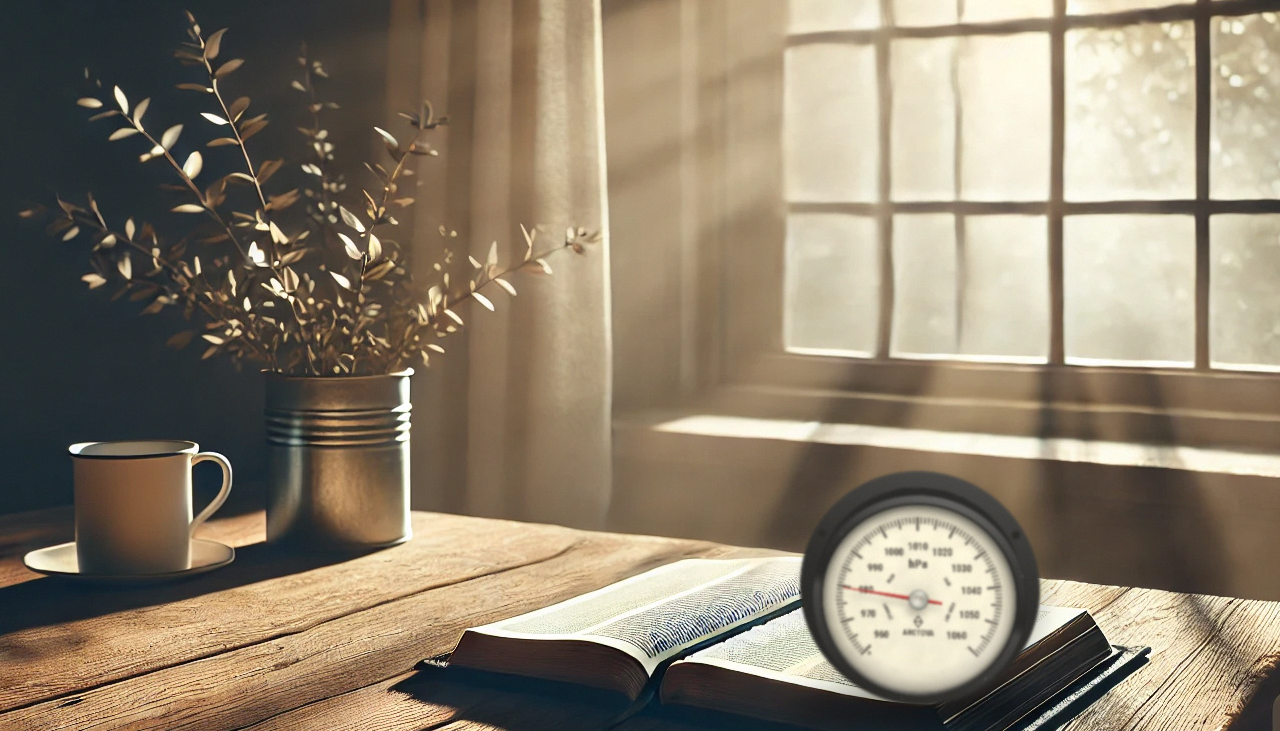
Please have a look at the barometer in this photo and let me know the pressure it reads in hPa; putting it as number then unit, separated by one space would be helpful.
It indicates 980 hPa
